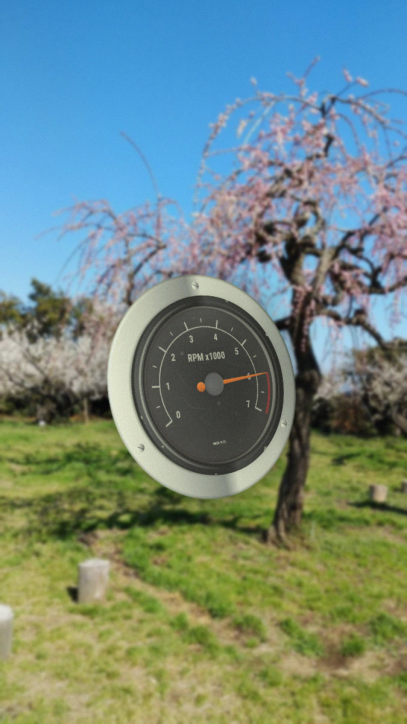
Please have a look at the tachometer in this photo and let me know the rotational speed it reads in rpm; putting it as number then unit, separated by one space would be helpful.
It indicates 6000 rpm
